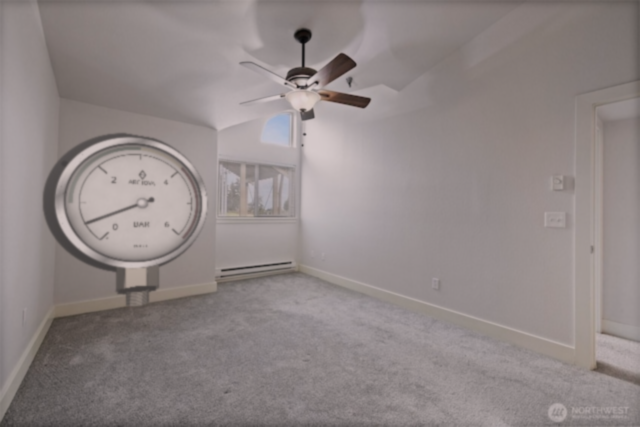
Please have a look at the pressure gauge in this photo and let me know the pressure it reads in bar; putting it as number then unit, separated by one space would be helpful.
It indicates 0.5 bar
